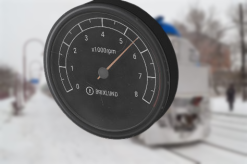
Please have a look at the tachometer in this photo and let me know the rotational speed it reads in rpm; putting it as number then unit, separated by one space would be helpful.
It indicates 5500 rpm
